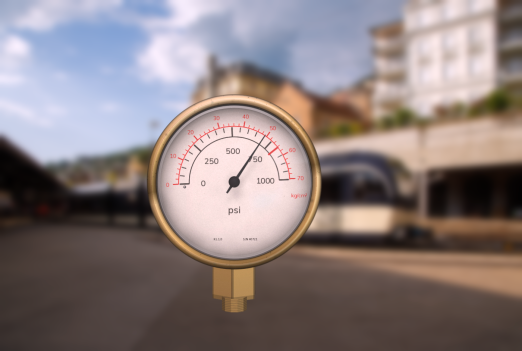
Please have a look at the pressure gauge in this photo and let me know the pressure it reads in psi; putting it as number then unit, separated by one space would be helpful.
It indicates 700 psi
